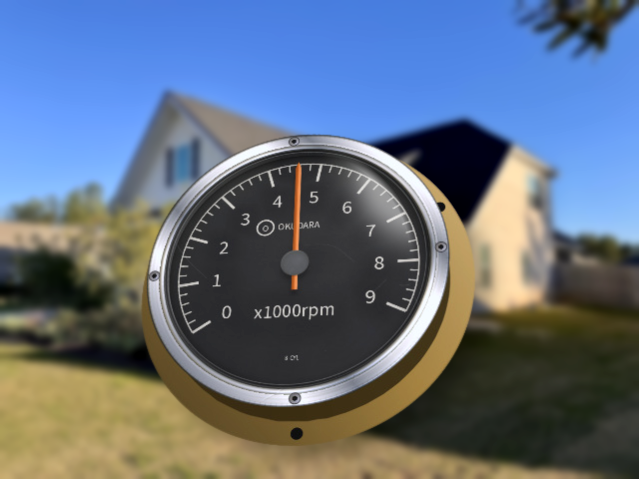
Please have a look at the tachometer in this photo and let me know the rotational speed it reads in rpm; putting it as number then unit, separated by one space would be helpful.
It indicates 4600 rpm
